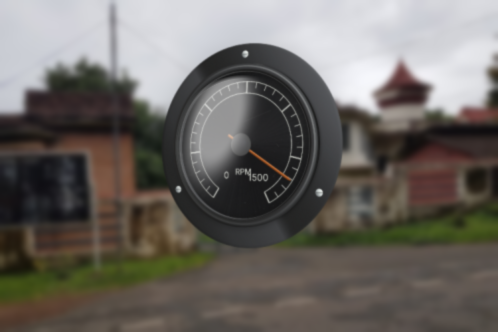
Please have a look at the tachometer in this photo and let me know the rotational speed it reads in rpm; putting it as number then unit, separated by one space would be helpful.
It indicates 1350 rpm
